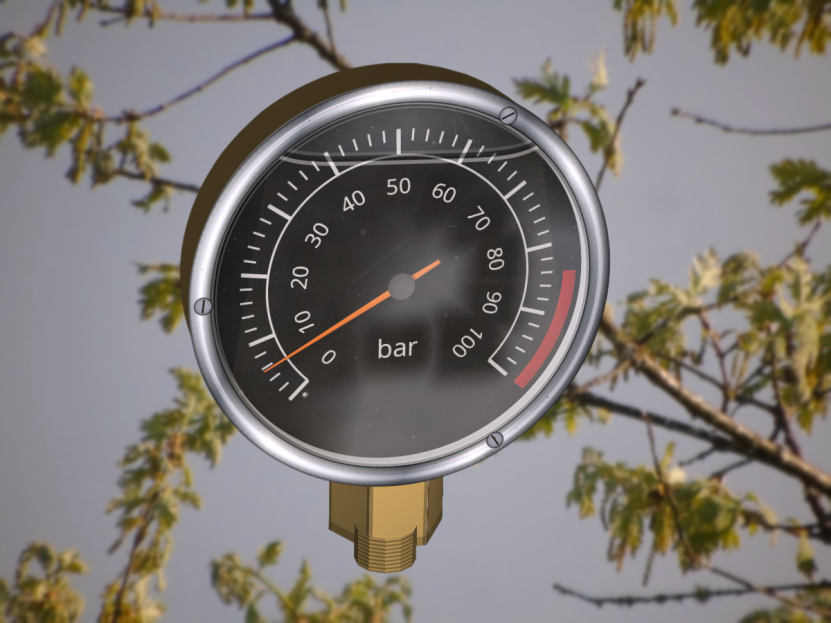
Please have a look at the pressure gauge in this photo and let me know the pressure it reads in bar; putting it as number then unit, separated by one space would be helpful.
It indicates 6 bar
